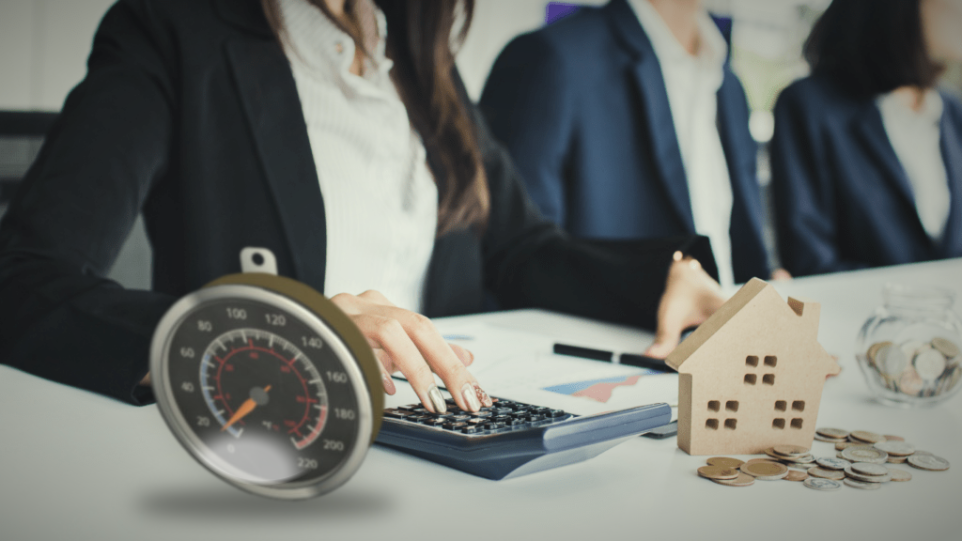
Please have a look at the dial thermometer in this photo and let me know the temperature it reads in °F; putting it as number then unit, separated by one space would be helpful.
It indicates 10 °F
